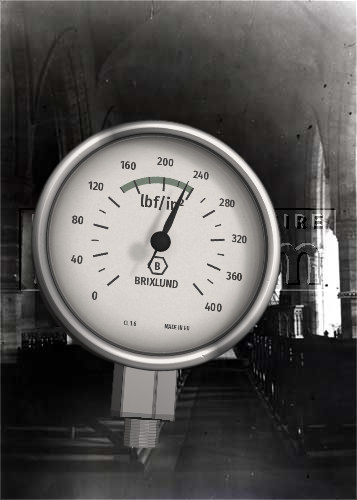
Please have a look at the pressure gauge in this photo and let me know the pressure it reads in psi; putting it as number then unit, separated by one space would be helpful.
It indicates 230 psi
